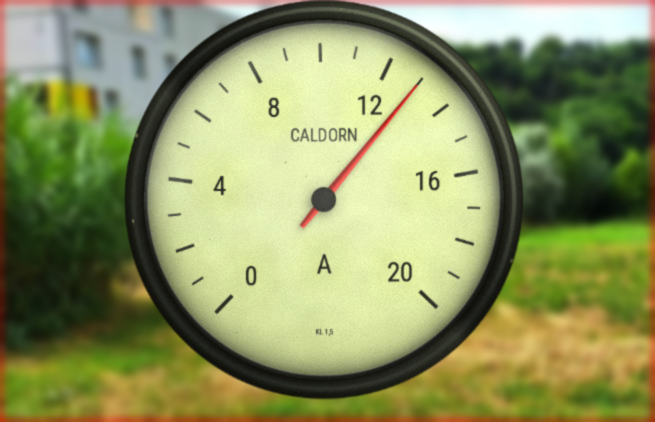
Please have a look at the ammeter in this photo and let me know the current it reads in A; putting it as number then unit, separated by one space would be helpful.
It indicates 13 A
